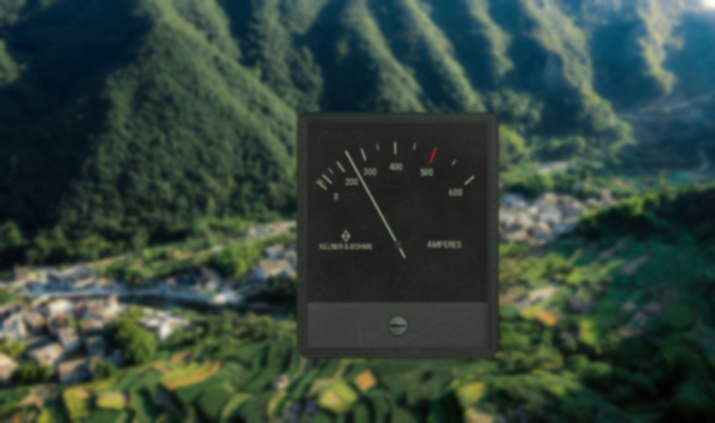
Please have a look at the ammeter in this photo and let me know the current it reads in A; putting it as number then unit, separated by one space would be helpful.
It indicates 250 A
